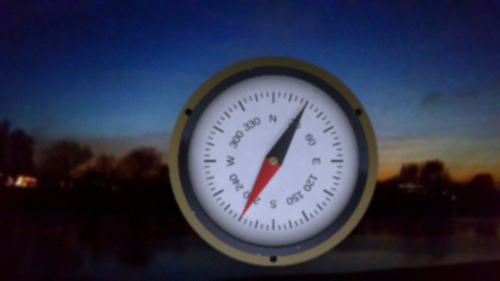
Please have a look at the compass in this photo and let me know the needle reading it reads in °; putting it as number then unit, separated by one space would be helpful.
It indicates 210 °
